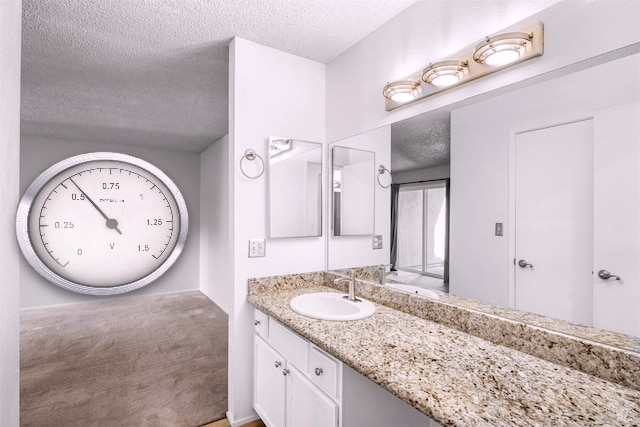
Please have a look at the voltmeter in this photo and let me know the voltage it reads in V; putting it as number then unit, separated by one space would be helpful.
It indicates 0.55 V
